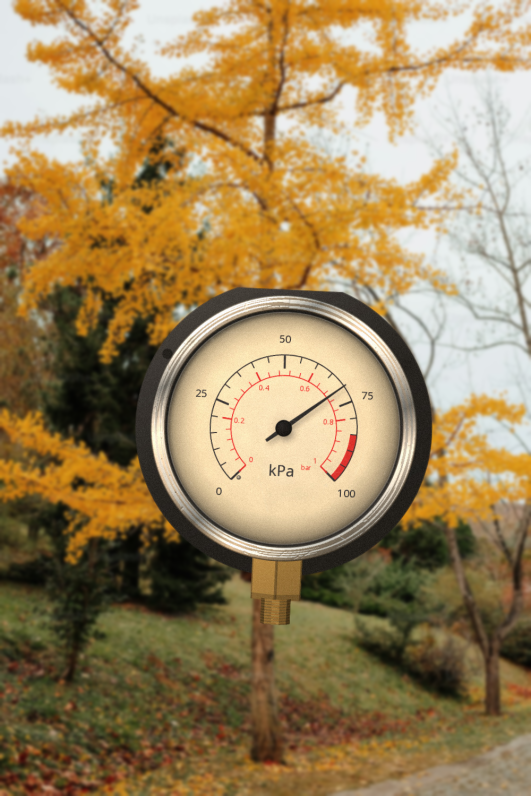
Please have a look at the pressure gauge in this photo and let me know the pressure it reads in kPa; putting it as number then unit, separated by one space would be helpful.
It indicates 70 kPa
